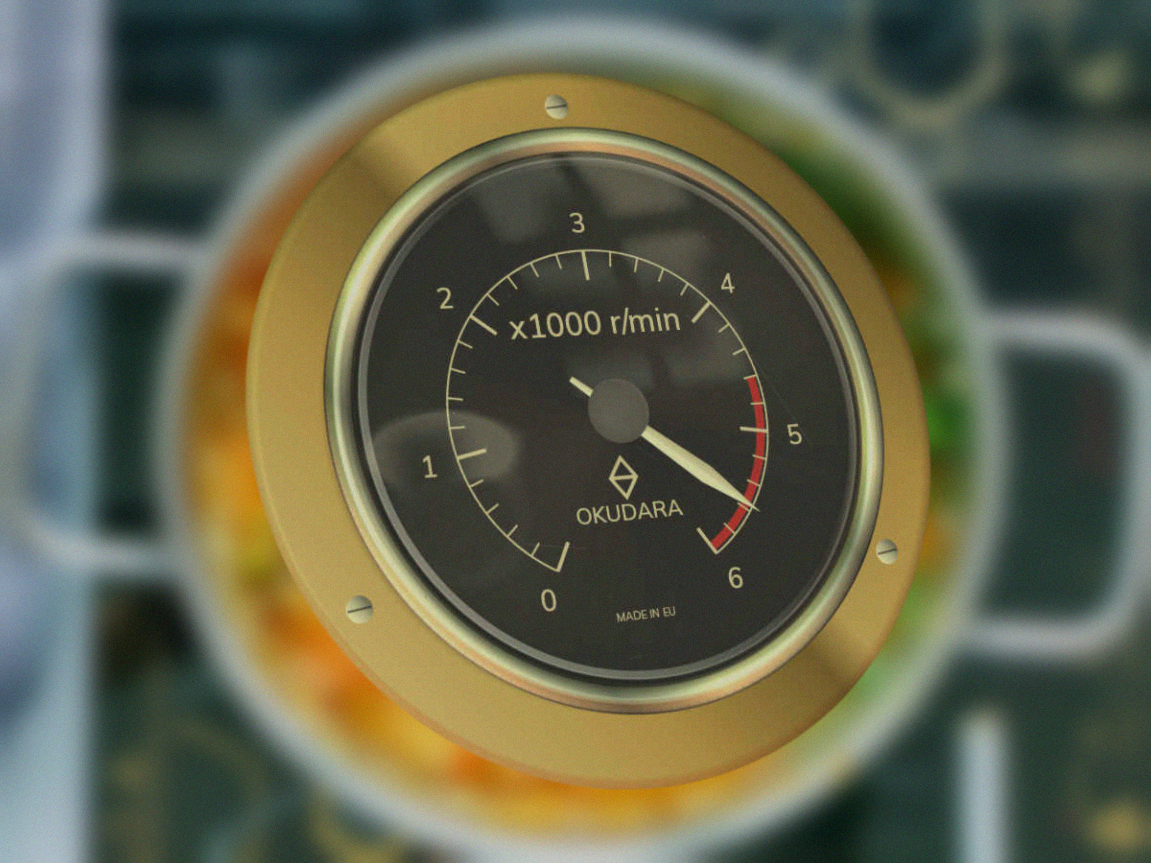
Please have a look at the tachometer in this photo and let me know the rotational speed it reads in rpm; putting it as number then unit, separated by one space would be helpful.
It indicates 5600 rpm
